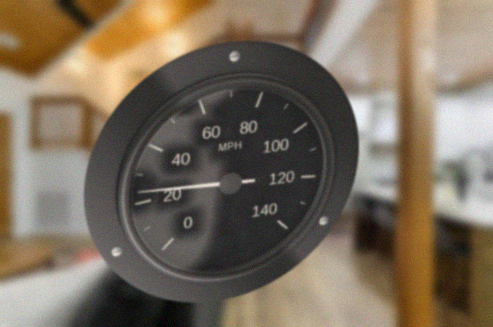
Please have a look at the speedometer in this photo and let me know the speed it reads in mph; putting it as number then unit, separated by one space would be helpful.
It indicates 25 mph
